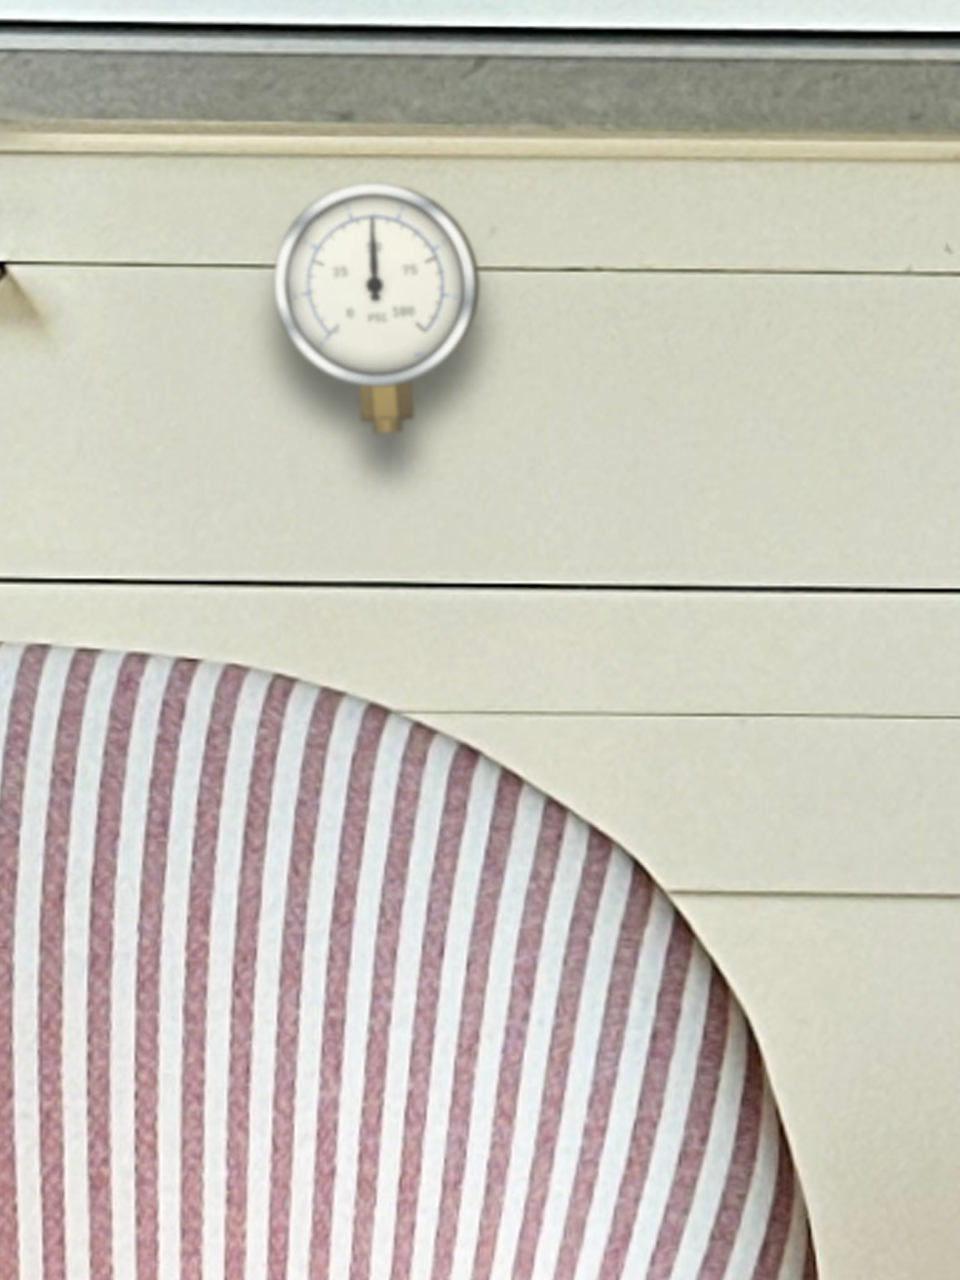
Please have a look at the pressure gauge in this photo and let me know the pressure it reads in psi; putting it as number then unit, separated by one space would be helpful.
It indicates 50 psi
